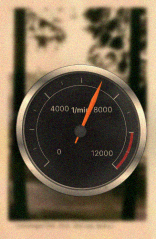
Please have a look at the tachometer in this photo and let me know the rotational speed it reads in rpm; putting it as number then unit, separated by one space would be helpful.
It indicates 7000 rpm
